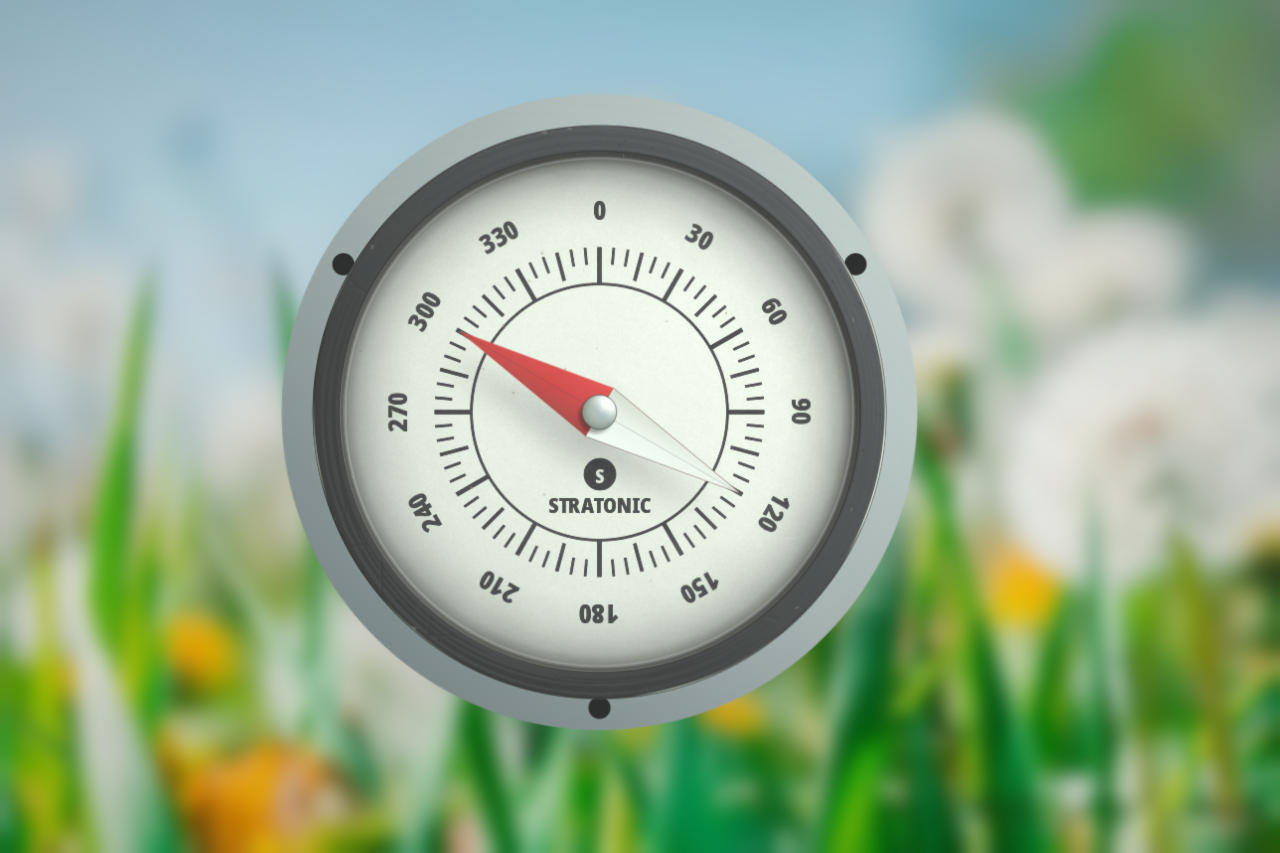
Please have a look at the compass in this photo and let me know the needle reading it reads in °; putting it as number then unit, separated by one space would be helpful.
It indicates 300 °
